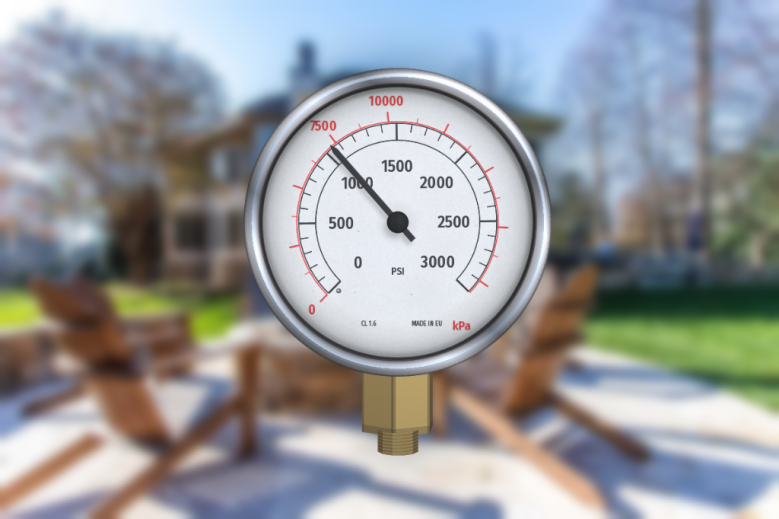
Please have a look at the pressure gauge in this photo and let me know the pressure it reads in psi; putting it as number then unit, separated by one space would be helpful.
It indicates 1050 psi
